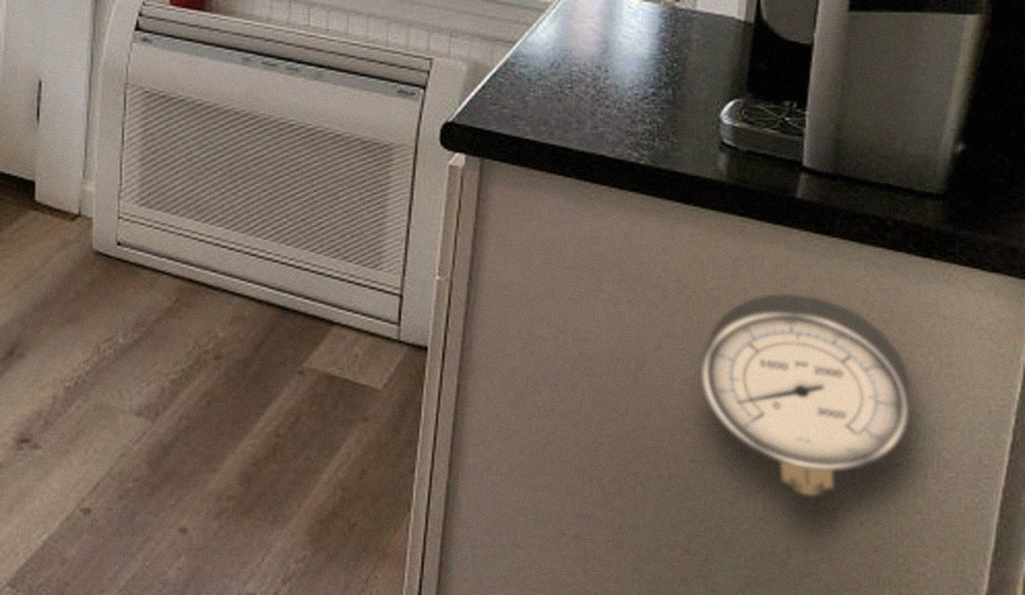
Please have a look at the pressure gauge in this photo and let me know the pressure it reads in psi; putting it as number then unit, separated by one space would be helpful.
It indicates 250 psi
